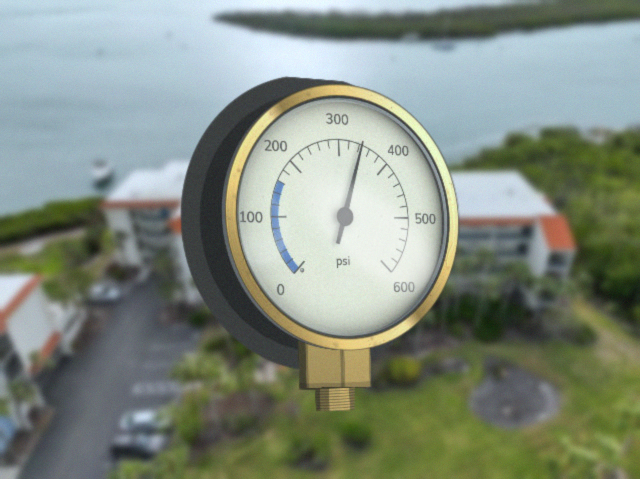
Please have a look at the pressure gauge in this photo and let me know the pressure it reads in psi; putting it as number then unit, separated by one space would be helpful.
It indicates 340 psi
